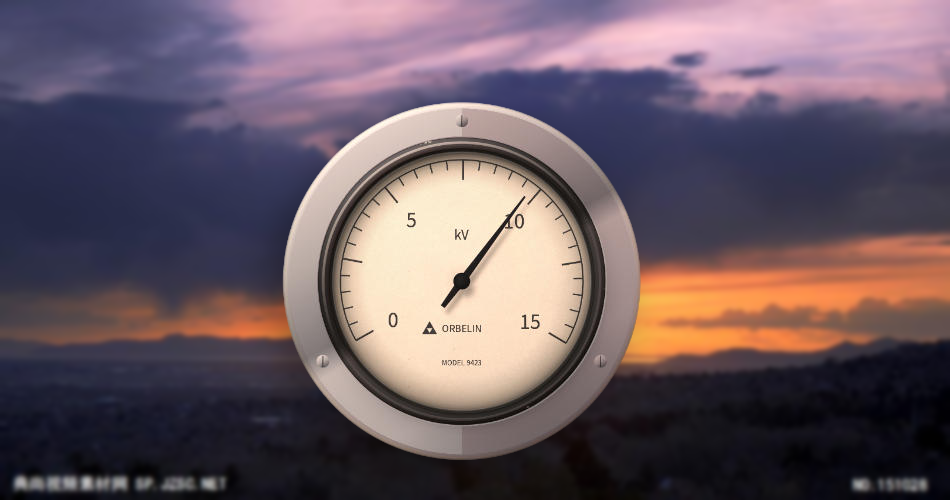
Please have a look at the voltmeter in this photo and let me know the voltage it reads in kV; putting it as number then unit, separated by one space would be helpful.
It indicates 9.75 kV
